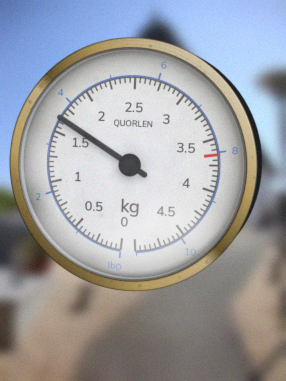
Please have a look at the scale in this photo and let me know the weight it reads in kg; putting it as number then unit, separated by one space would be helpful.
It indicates 1.65 kg
